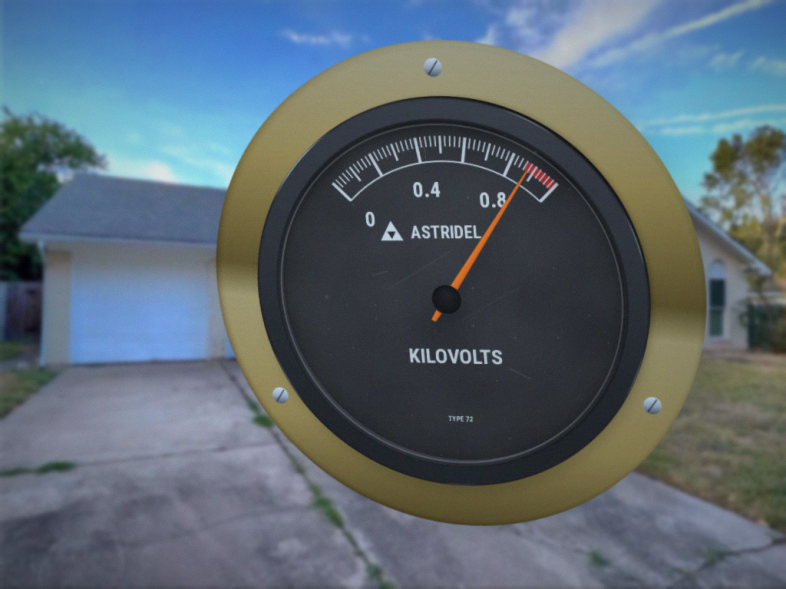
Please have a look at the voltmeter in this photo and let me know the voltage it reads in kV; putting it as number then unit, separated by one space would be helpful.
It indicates 0.88 kV
